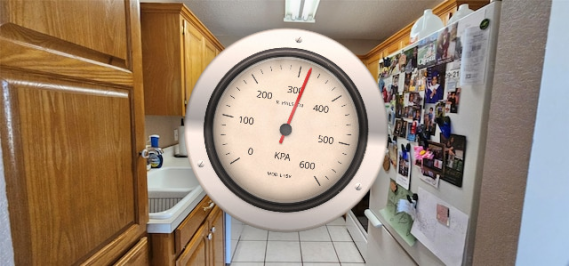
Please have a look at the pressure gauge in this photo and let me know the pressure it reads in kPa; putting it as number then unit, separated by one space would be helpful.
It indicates 320 kPa
